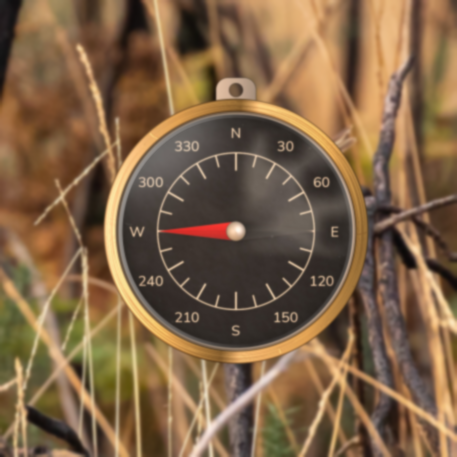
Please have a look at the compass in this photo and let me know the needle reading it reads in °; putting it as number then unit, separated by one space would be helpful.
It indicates 270 °
